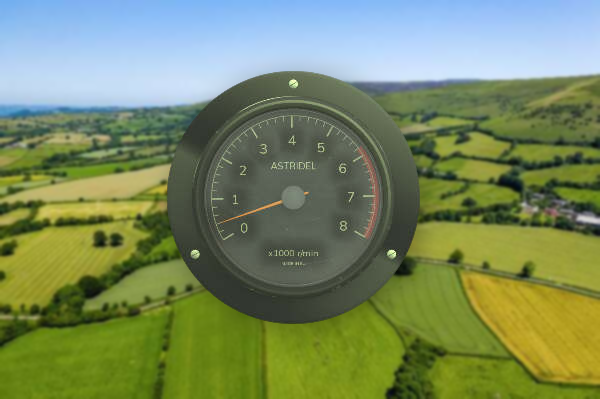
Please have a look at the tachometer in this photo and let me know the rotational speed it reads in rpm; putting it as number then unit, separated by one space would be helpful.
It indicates 400 rpm
